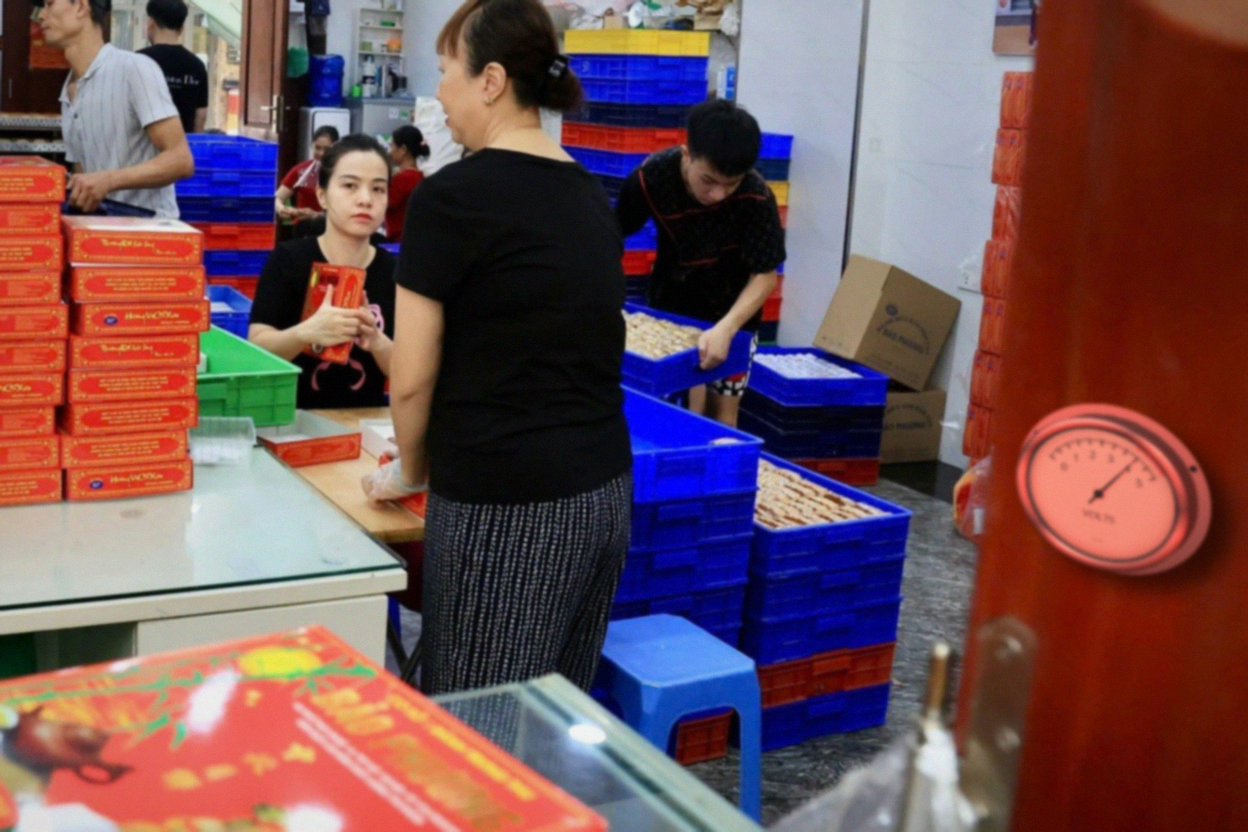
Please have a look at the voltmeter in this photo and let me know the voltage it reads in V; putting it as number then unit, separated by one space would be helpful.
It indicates 4 V
